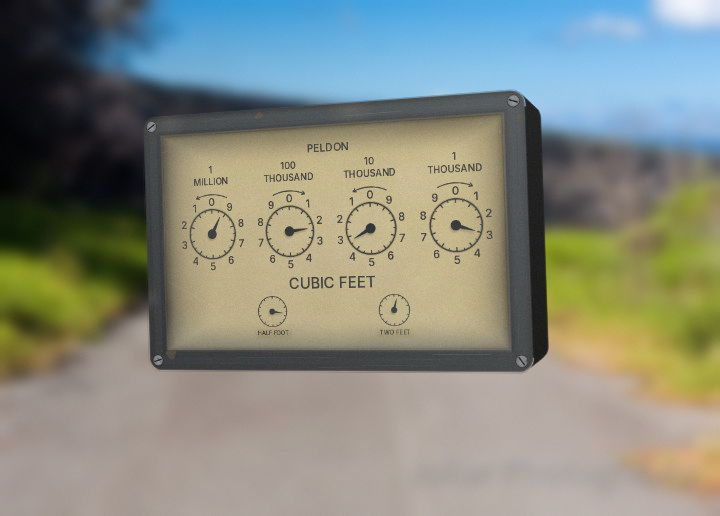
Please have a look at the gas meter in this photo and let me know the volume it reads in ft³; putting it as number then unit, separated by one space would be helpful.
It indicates 923300 ft³
